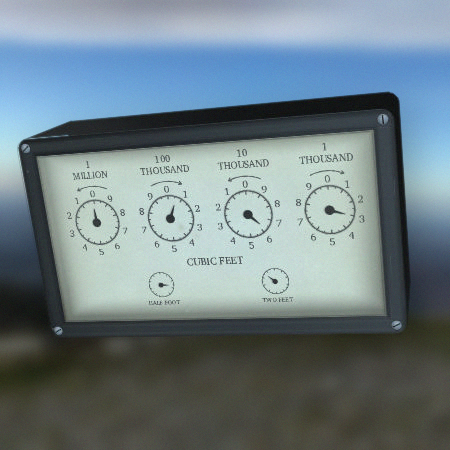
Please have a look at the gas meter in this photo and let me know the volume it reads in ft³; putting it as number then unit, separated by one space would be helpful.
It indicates 6300 ft³
